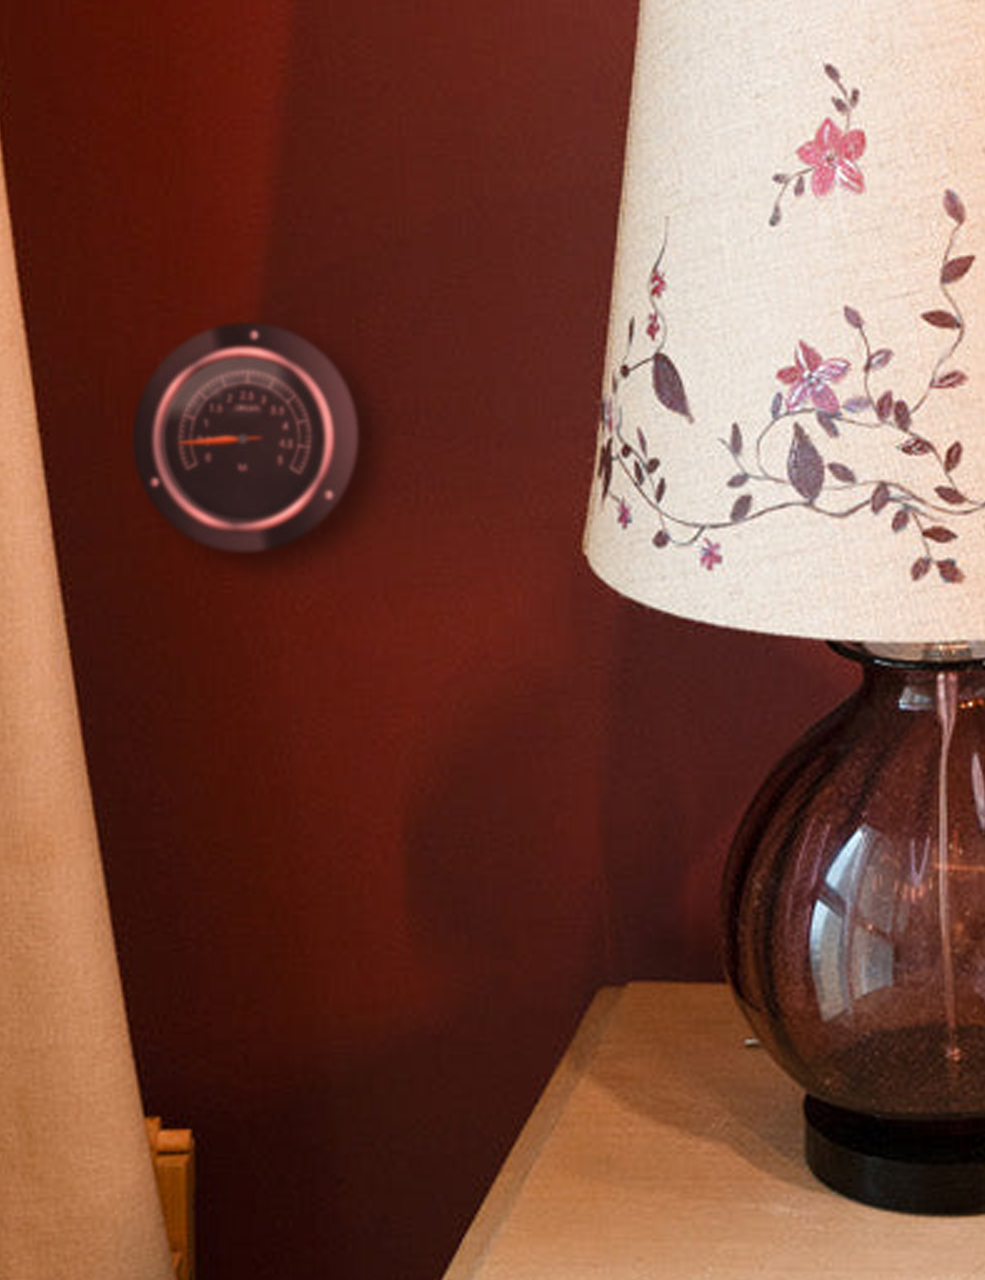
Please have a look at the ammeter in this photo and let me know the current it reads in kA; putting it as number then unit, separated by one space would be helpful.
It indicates 0.5 kA
